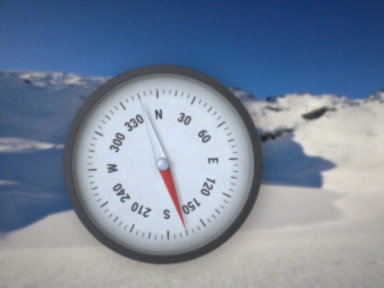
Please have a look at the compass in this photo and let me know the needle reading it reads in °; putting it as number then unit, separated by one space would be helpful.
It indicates 165 °
